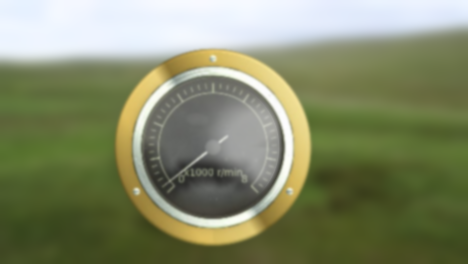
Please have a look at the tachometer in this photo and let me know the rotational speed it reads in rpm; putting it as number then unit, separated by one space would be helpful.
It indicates 200 rpm
